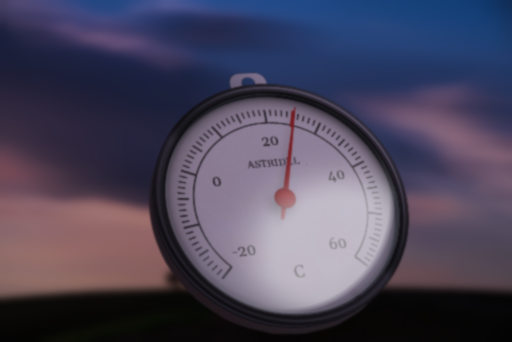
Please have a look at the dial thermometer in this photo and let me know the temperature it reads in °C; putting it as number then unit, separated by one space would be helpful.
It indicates 25 °C
